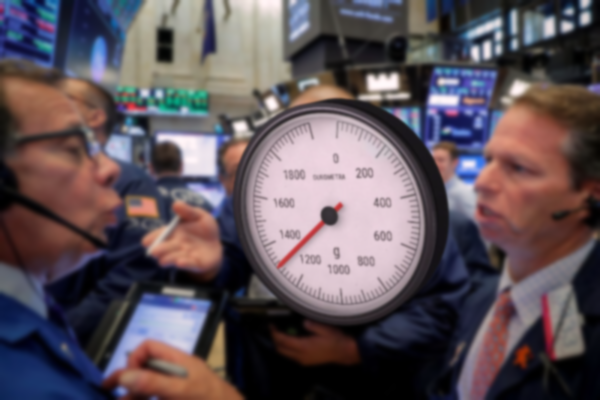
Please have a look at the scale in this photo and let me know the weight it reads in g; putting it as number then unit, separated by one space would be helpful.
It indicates 1300 g
